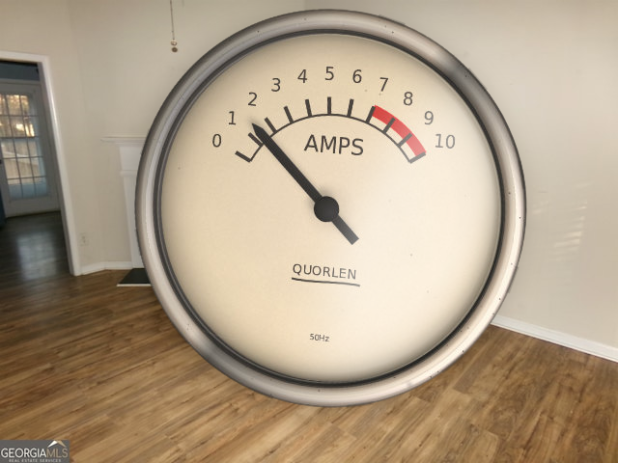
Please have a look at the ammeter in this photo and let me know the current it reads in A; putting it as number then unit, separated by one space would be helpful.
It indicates 1.5 A
